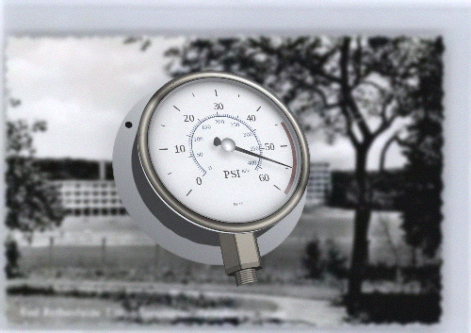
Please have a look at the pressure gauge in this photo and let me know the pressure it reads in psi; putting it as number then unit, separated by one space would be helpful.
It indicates 55 psi
